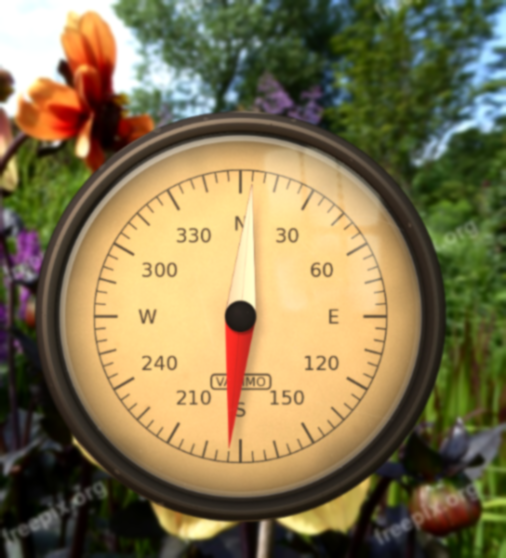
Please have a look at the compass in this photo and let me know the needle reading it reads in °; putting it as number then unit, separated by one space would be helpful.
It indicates 185 °
